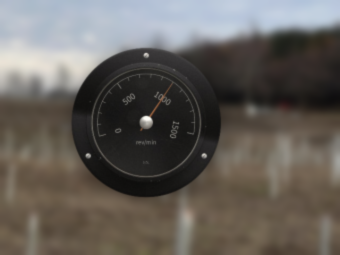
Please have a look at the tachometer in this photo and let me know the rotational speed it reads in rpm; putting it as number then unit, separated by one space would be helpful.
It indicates 1000 rpm
